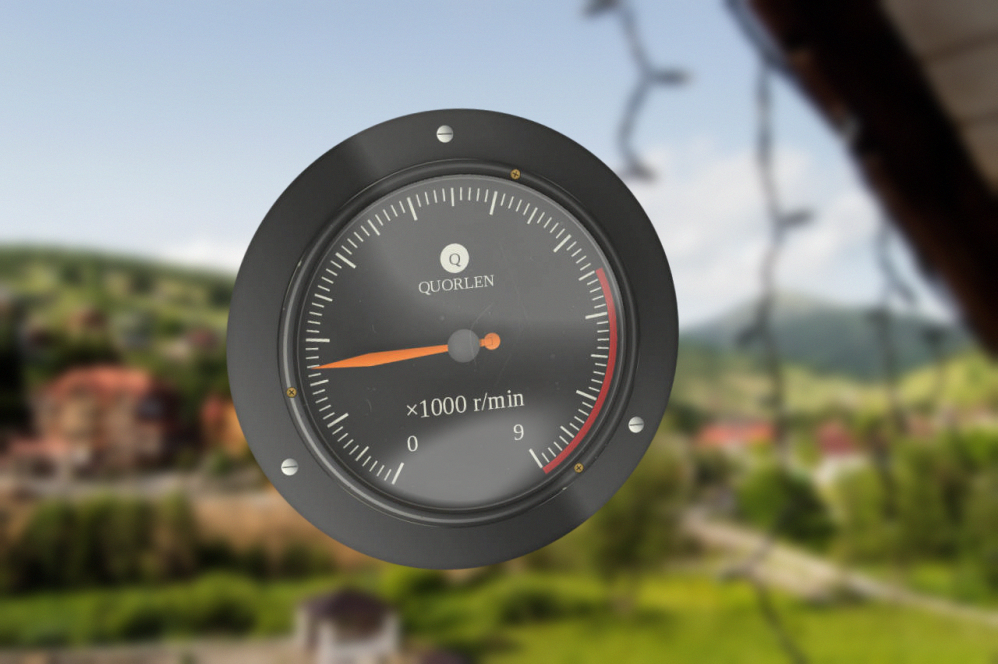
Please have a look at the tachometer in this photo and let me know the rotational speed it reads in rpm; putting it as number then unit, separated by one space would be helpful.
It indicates 1700 rpm
